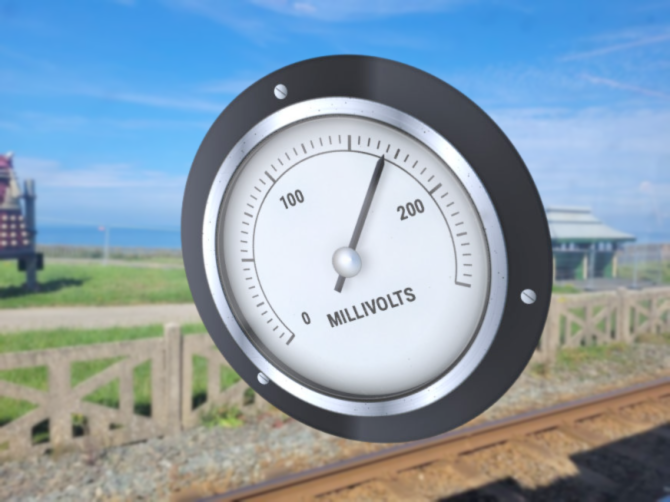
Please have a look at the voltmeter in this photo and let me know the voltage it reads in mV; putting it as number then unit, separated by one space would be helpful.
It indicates 170 mV
